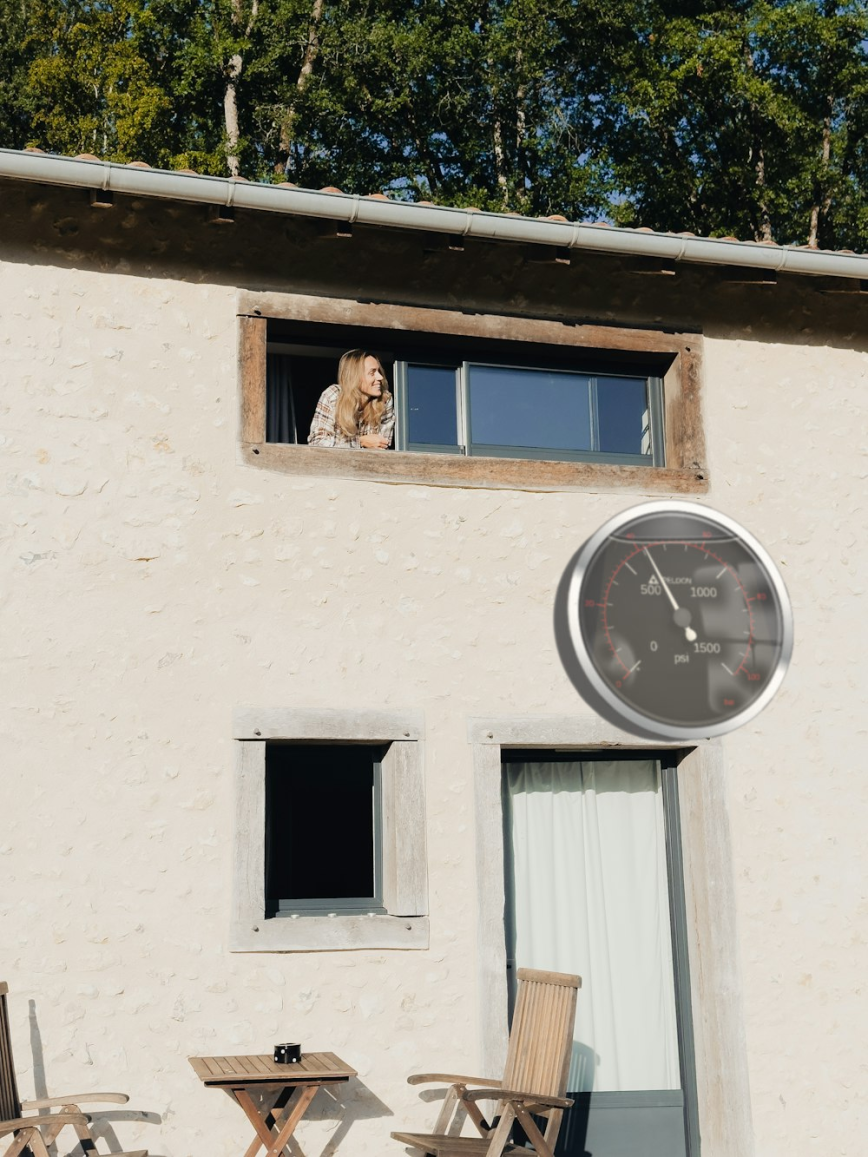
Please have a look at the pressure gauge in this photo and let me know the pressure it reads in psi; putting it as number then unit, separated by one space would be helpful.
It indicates 600 psi
